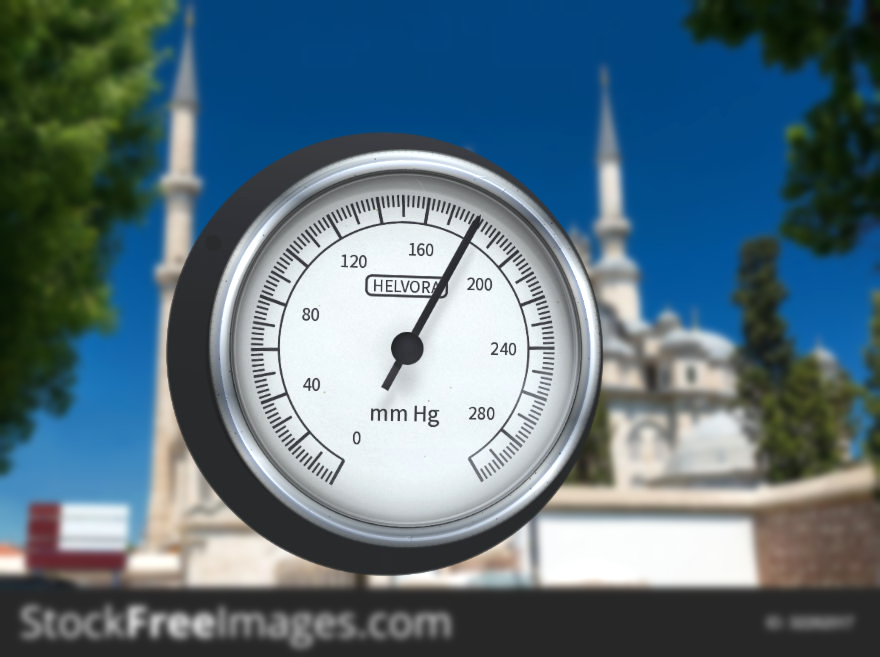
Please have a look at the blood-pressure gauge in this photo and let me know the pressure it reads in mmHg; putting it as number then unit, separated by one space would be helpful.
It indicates 180 mmHg
